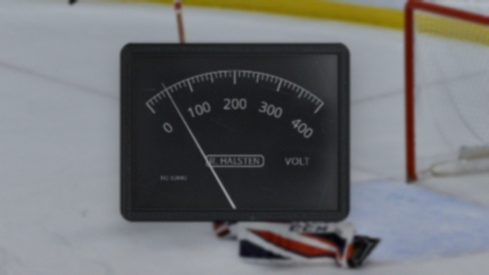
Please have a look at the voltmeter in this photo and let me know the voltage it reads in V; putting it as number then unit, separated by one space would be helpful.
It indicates 50 V
